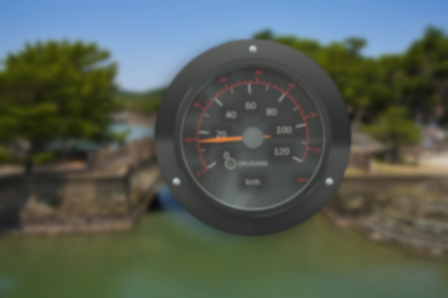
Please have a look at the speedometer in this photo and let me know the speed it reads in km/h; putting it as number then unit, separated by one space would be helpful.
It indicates 15 km/h
